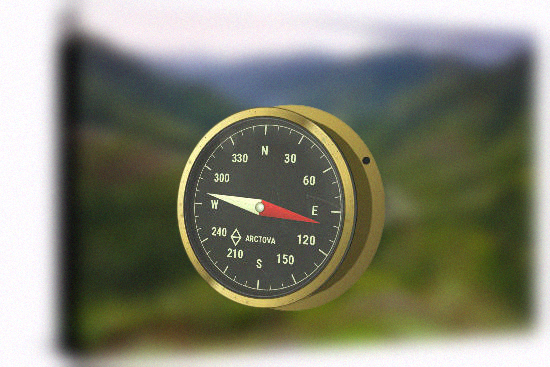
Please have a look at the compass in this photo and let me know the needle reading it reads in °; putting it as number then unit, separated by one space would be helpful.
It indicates 100 °
